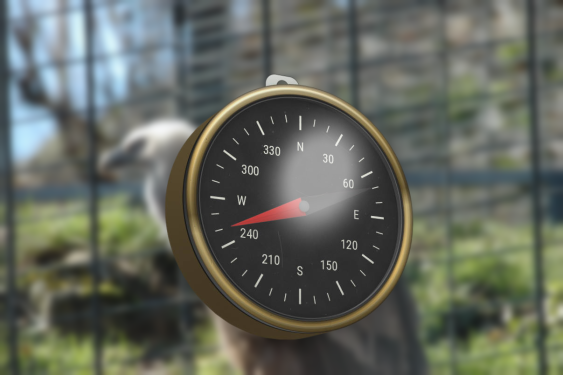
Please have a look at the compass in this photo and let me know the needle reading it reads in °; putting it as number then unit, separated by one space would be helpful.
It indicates 250 °
